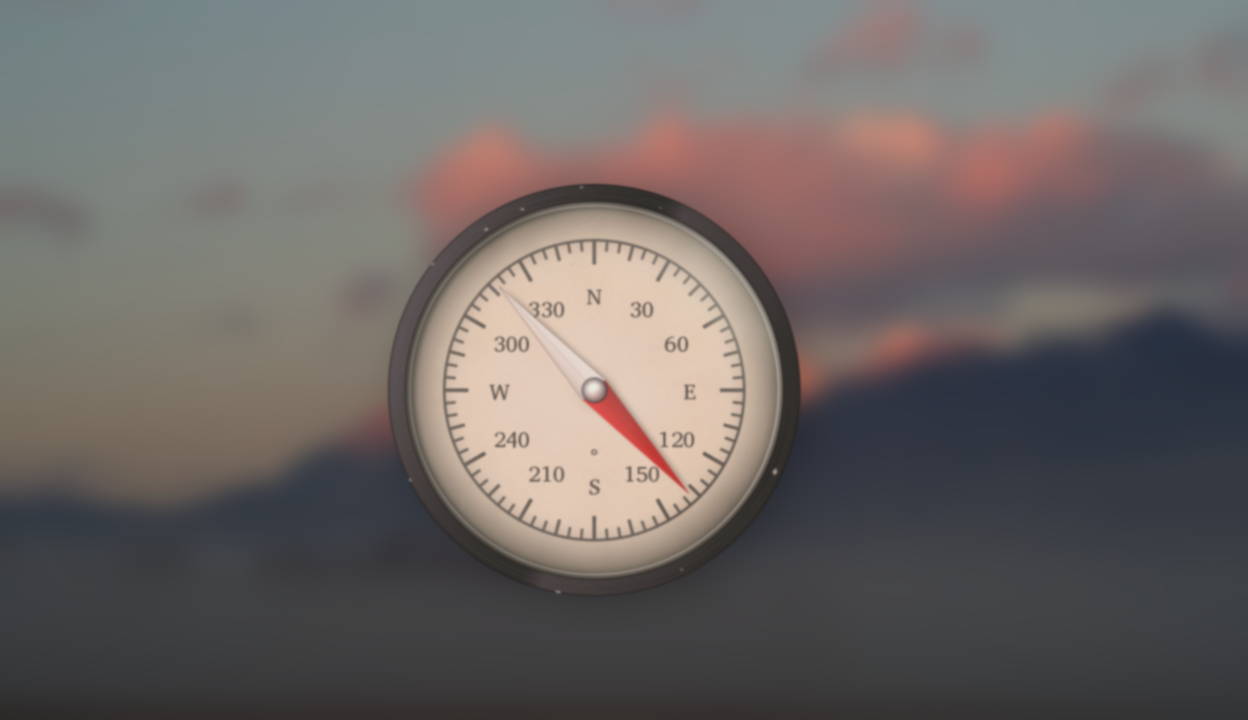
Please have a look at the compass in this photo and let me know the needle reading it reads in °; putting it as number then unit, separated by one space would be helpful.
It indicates 137.5 °
